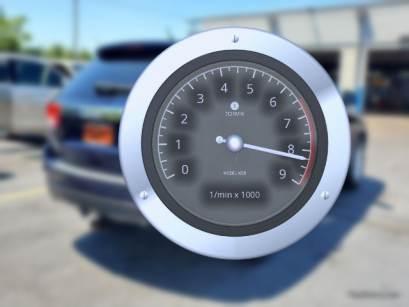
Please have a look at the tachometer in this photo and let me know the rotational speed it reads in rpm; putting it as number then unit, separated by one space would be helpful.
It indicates 8250 rpm
